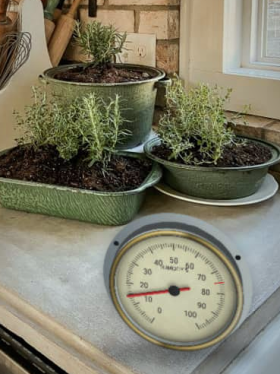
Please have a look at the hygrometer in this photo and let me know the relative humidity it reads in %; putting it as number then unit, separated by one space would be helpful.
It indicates 15 %
